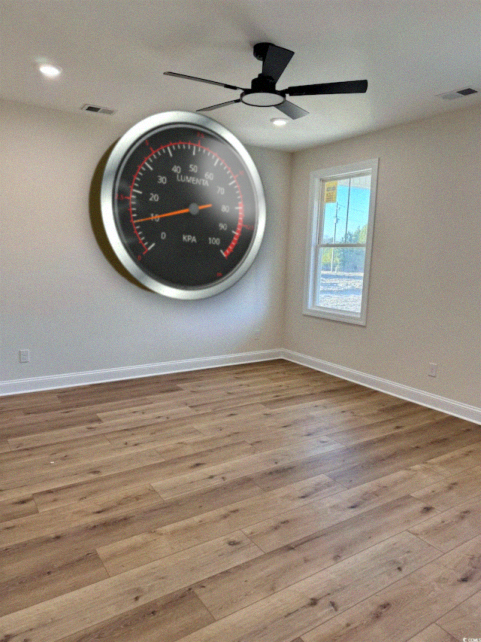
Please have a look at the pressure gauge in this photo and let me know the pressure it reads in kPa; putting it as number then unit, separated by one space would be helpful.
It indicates 10 kPa
